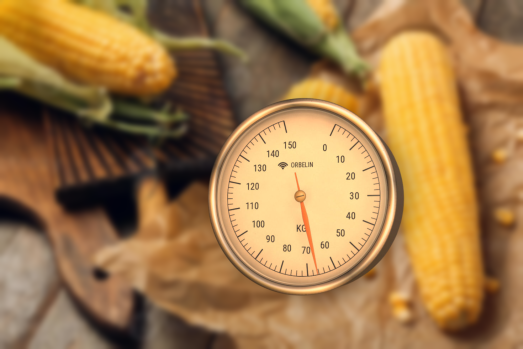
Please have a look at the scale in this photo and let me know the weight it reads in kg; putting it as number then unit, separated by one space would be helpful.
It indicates 66 kg
